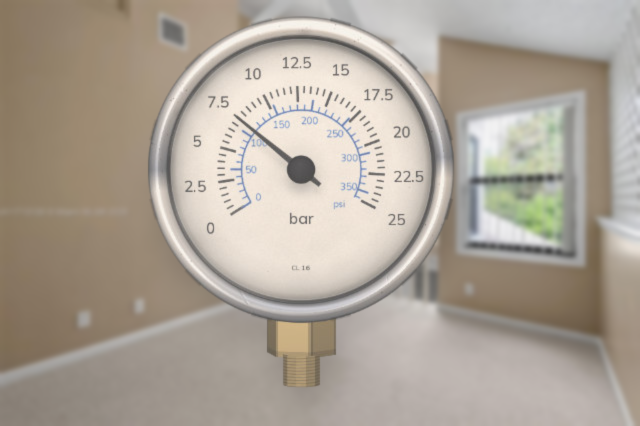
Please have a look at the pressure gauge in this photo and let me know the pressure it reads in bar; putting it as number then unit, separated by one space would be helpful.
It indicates 7.5 bar
